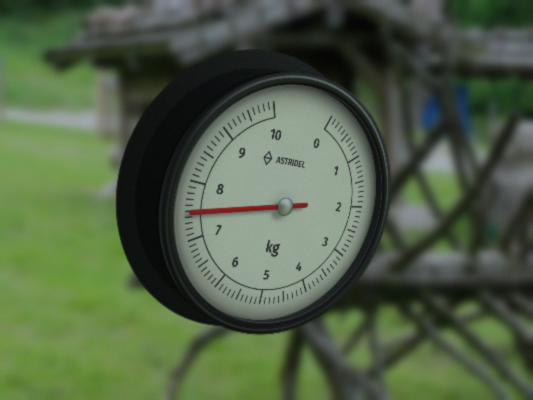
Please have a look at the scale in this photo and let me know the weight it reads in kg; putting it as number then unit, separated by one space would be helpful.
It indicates 7.5 kg
